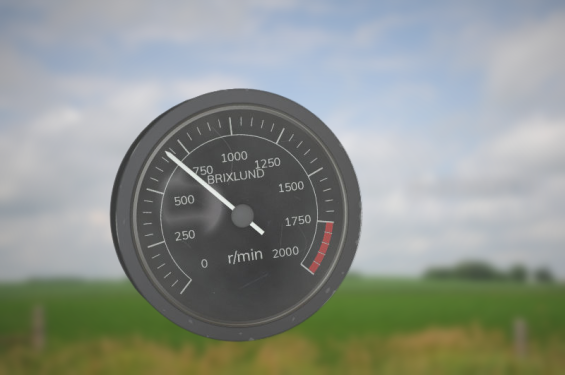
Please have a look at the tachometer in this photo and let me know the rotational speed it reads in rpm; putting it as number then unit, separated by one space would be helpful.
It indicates 675 rpm
